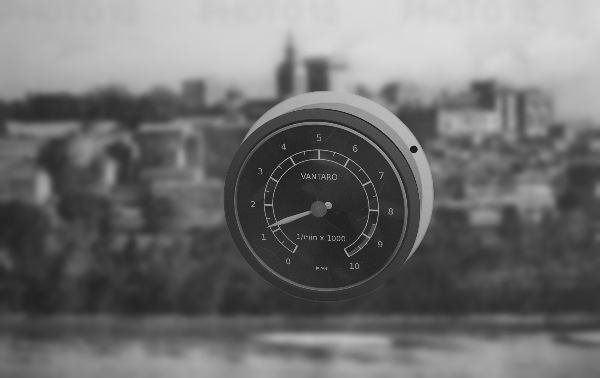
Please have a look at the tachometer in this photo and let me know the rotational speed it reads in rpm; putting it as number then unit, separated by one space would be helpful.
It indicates 1250 rpm
